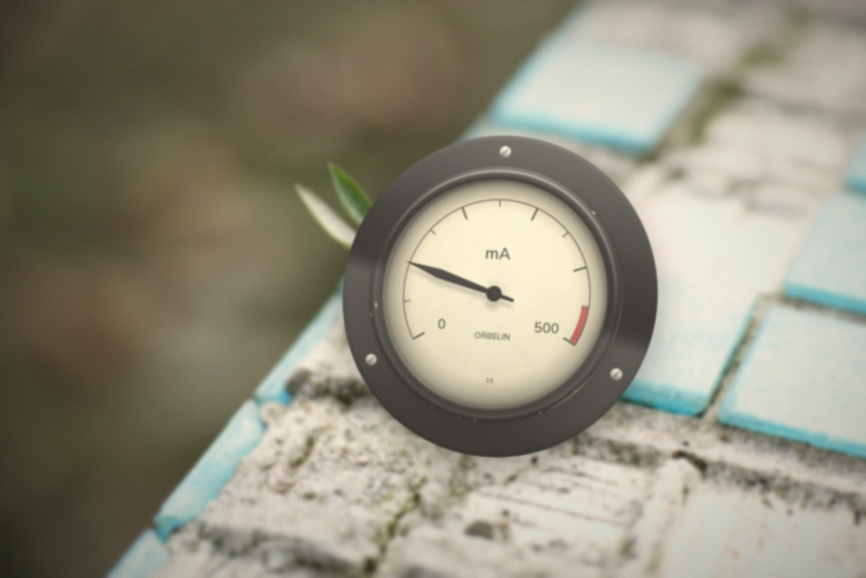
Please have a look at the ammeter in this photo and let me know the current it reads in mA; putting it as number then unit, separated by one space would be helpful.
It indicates 100 mA
